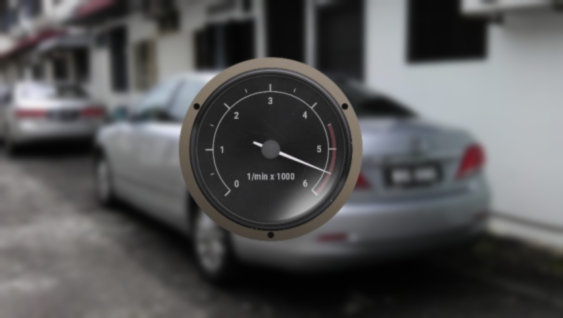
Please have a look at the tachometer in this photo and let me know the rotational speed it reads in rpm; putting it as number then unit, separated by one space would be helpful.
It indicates 5500 rpm
